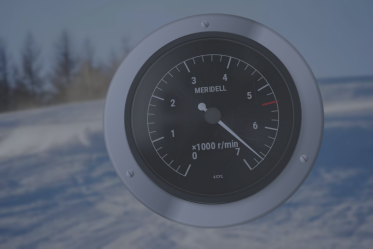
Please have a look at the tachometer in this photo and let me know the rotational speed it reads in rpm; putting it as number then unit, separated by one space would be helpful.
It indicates 6700 rpm
